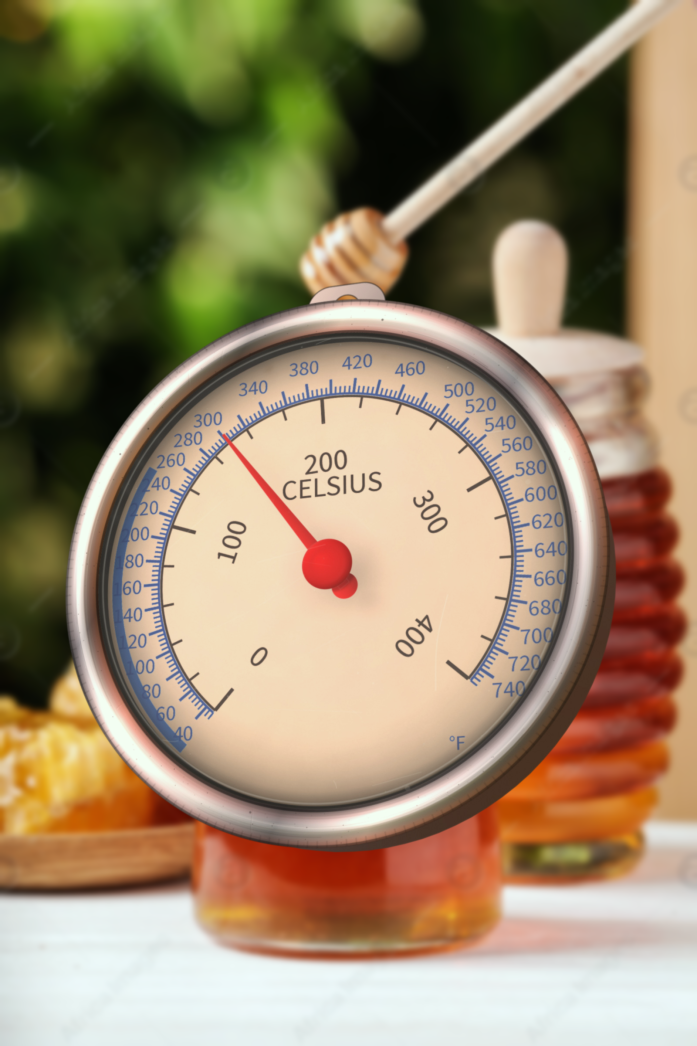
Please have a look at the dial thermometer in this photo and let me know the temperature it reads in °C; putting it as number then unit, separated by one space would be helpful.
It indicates 150 °C
